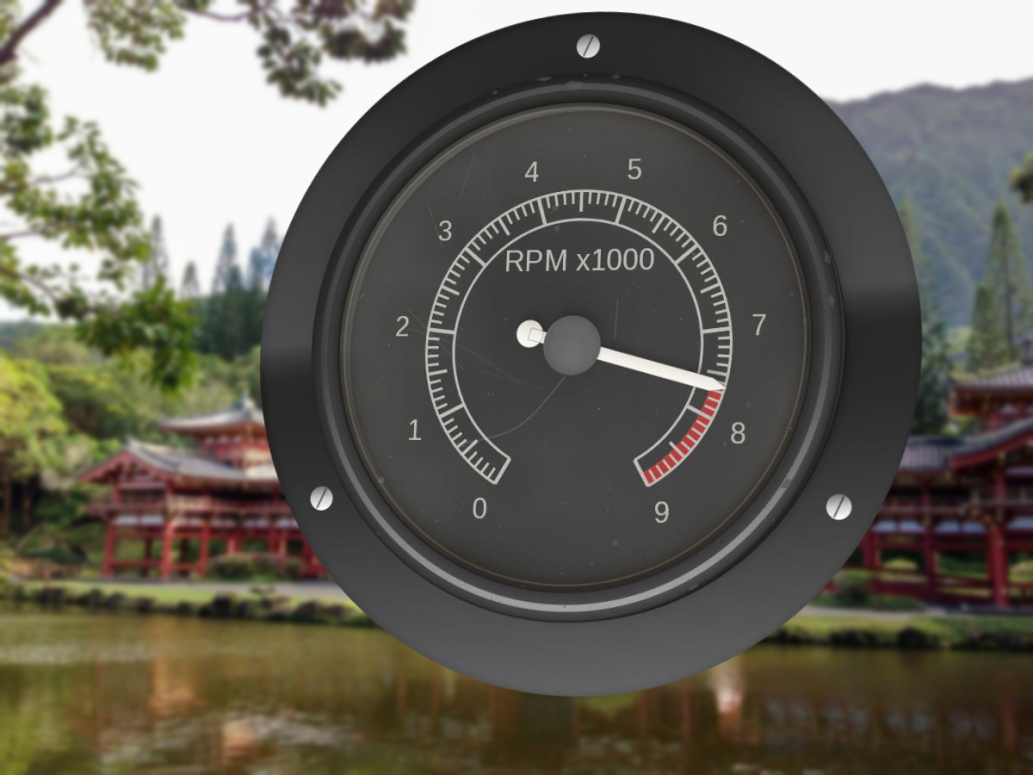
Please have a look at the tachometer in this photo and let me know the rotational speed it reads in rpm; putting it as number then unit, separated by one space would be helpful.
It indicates 7650 rpm
